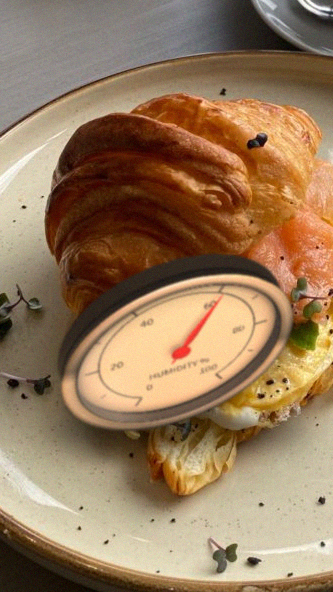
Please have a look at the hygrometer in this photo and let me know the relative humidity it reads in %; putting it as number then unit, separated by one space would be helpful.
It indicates 60 %
